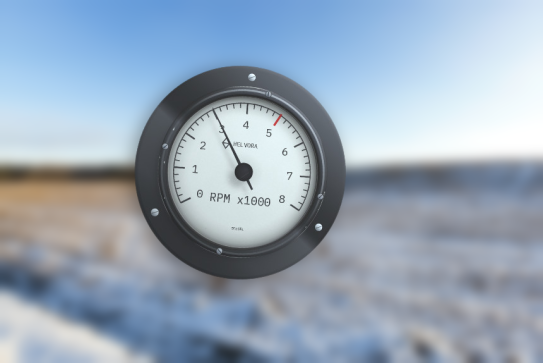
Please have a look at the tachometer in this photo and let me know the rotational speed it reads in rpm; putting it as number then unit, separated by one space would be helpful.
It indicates 3000 rpm
